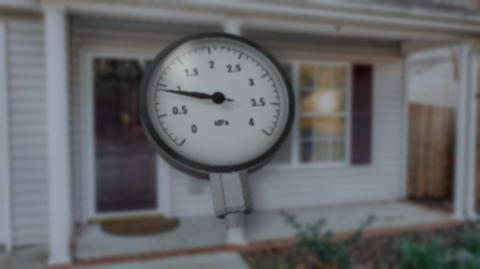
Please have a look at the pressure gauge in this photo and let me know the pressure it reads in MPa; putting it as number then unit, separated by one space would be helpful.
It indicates 0.9 MPa
